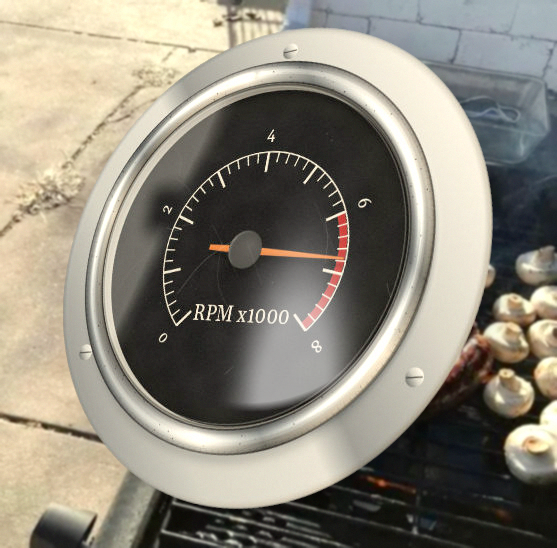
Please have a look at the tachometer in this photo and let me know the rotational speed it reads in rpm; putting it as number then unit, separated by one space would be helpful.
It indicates 6800 rpm
